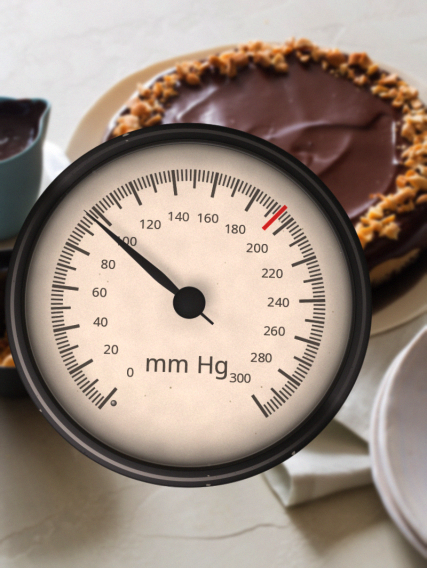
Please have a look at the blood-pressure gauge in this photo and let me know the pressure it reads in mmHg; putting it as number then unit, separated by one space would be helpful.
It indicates 96 mmHg
